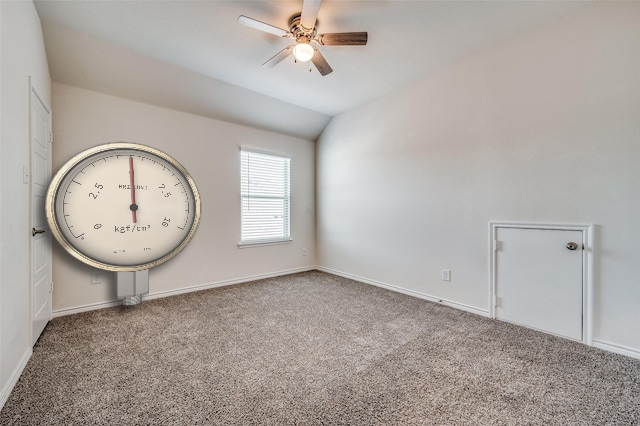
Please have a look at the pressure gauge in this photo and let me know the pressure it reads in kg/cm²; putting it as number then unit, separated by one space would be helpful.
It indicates 5 kg/cm²
